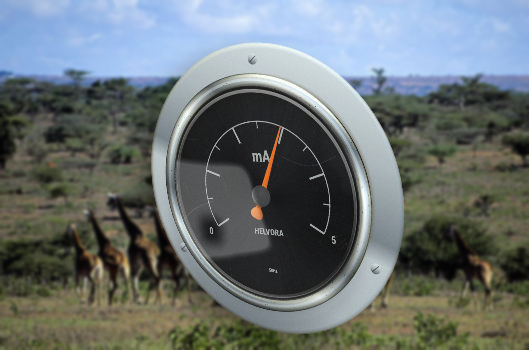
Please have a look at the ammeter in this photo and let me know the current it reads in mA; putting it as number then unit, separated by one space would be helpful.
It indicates 3 mA
